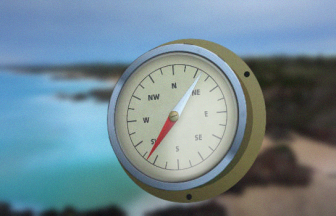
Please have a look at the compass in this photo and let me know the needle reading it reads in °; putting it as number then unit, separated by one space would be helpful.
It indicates 217.5 °
